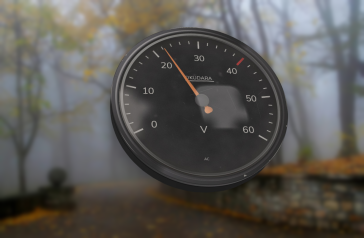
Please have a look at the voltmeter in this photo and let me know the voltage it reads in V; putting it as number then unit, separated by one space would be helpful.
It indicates 22 V
